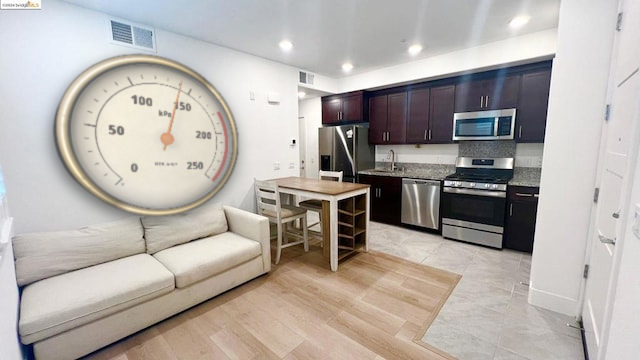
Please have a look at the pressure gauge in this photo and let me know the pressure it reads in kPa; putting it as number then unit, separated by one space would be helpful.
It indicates 140 kPa
